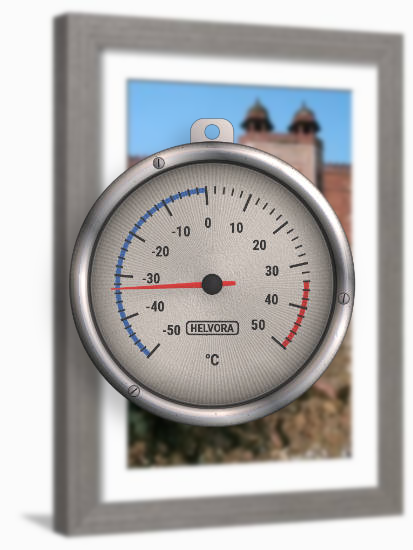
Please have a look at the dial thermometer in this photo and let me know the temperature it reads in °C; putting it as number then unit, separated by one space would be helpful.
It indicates -33 °C
